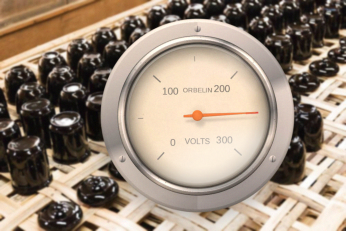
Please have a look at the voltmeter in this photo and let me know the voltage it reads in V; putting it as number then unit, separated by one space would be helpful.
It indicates 250 V
